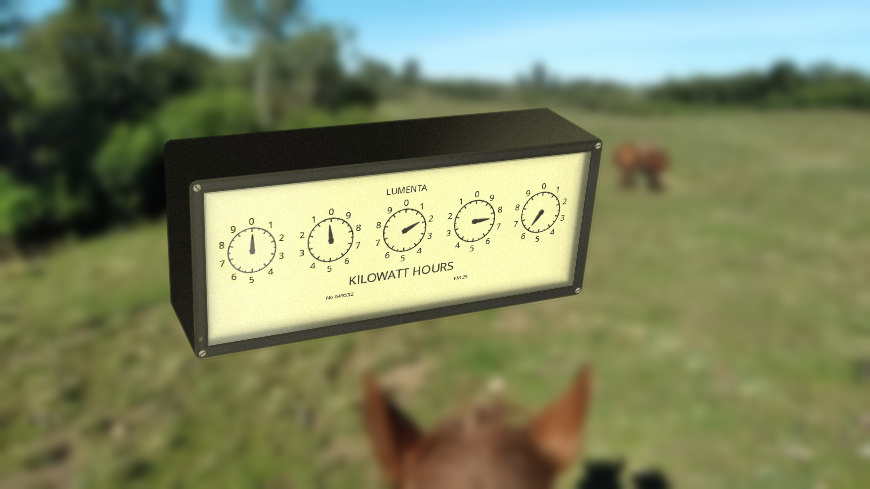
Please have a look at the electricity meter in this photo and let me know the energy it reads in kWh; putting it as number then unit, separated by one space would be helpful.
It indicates 176 kWh
